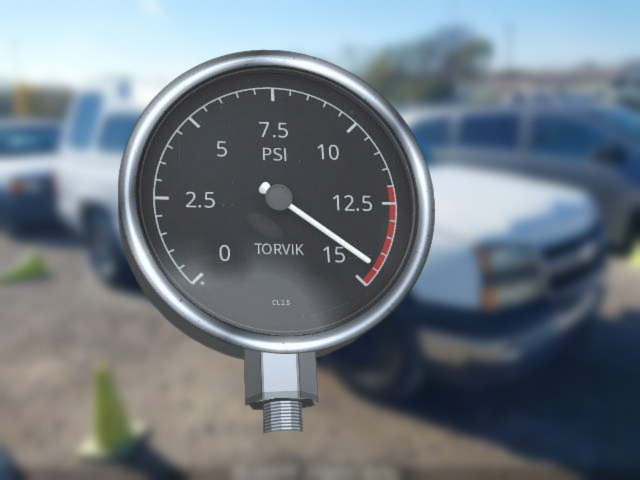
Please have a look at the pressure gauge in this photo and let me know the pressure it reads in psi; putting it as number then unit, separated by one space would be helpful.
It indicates 14.5 psi
